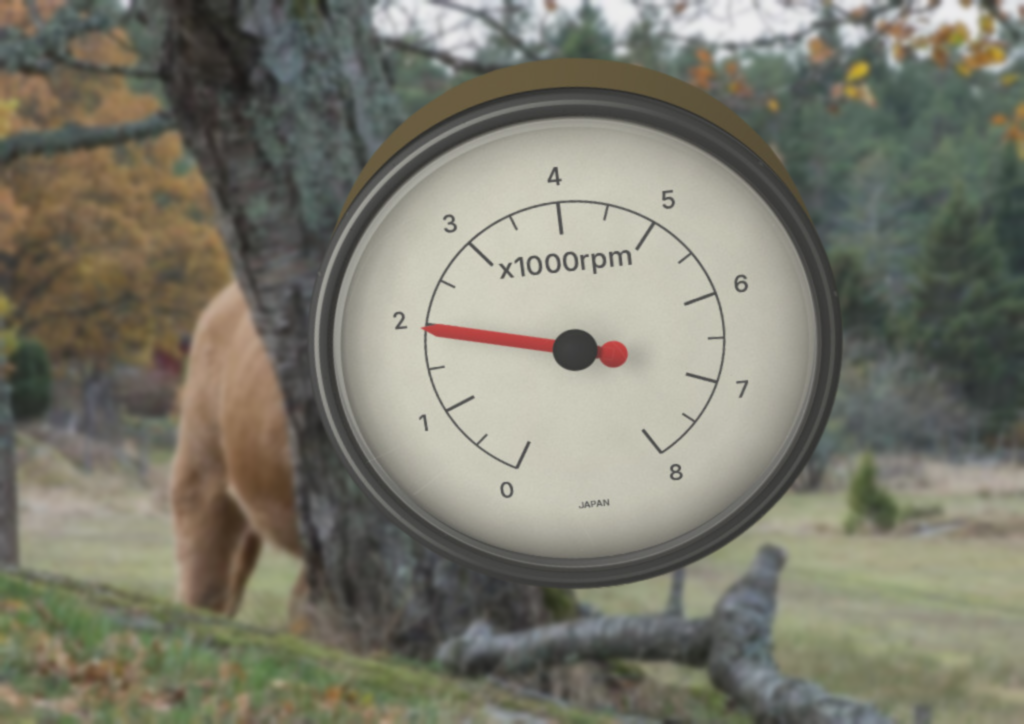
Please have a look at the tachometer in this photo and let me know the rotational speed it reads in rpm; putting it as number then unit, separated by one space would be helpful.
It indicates 2000 rpm
